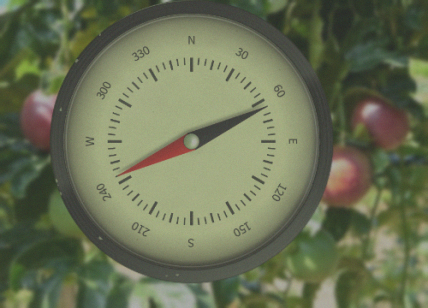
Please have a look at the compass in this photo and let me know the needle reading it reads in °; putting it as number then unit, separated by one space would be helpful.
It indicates 245 °
